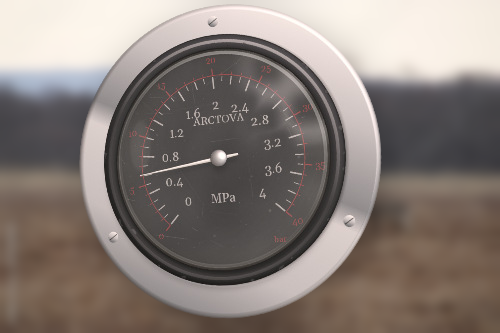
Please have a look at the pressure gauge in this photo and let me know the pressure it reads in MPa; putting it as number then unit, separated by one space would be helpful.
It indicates 0.6 MPa
